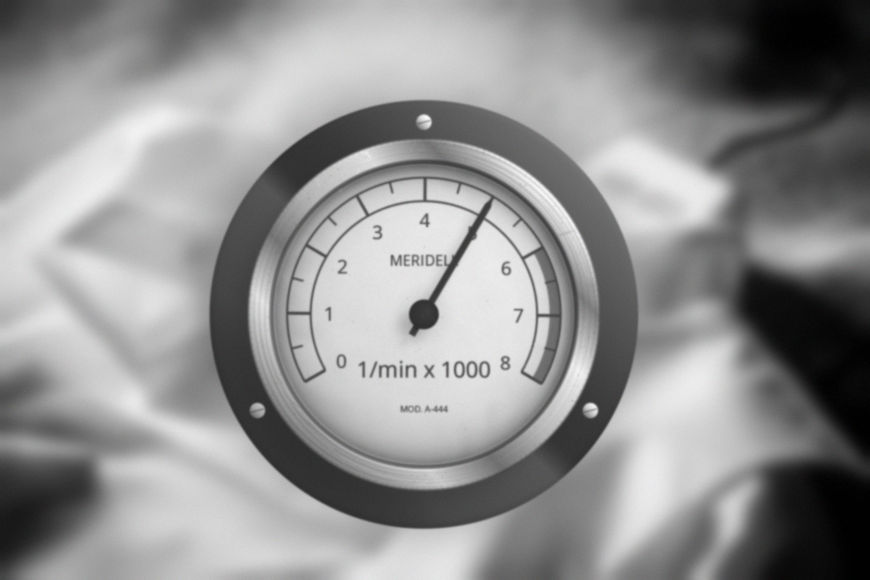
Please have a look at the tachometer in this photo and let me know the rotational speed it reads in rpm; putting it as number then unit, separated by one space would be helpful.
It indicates 5000 rpm
